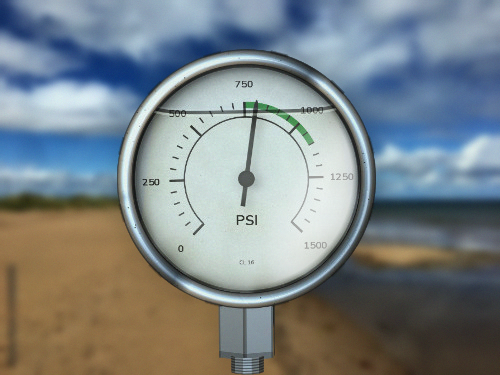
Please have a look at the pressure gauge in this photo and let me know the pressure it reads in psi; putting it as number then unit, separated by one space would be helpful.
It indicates 800 psi
